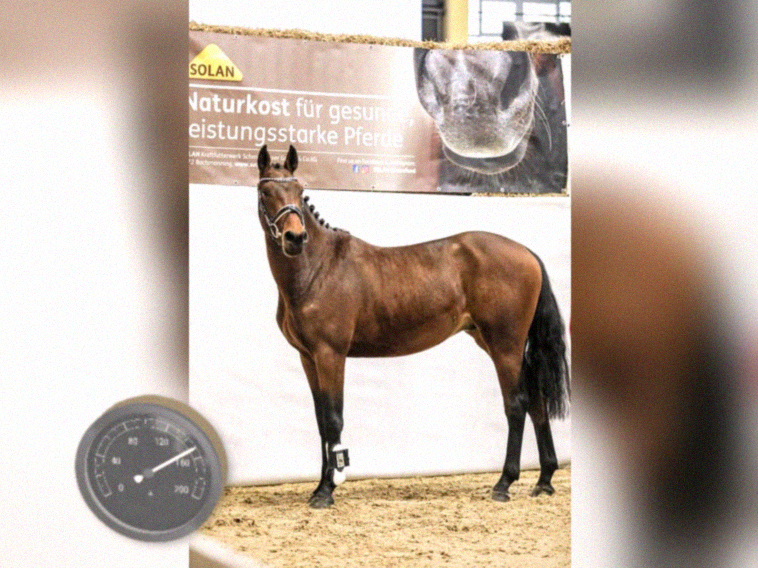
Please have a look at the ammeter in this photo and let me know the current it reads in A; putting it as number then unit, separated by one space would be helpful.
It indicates 150 A
